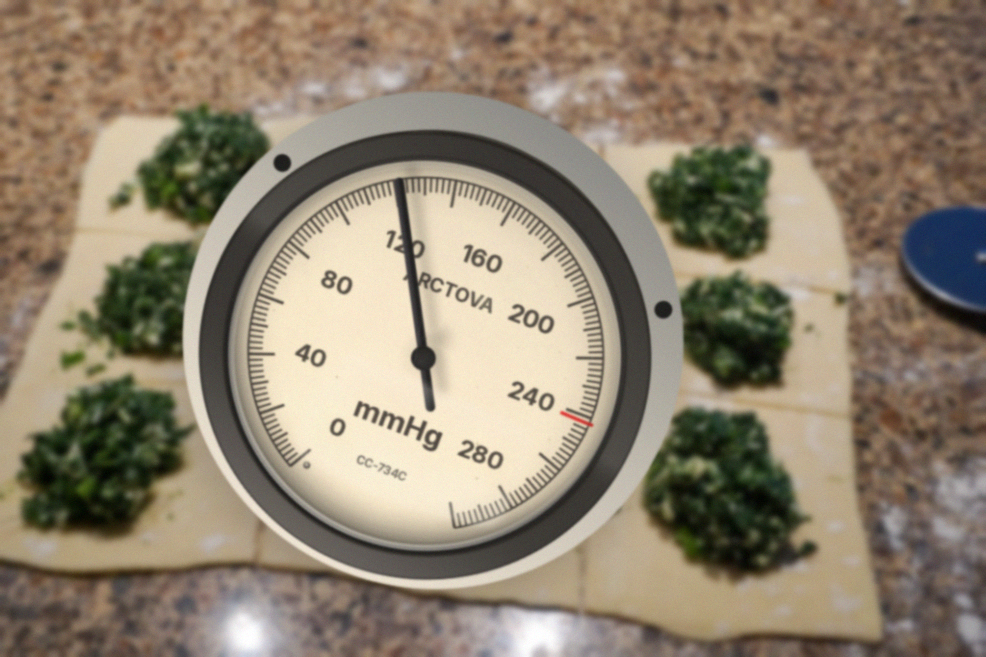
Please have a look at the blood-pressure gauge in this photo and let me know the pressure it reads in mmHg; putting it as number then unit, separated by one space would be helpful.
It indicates 122 mmHg
